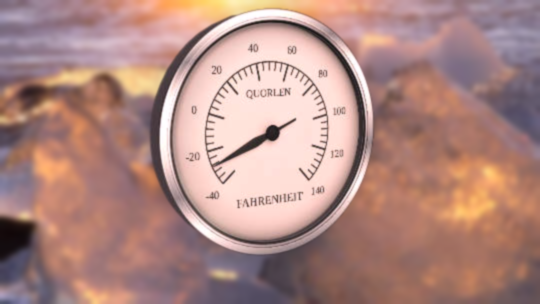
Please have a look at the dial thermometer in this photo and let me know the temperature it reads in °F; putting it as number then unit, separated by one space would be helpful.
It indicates -28 °F
